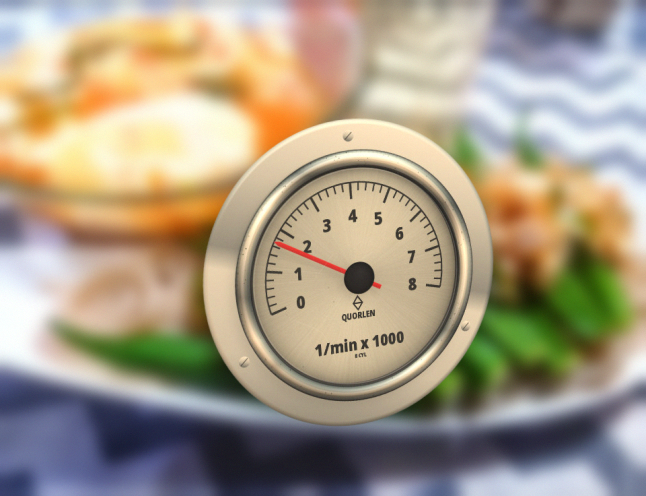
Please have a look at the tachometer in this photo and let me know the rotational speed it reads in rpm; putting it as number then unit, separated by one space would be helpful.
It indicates 1700 rpm
